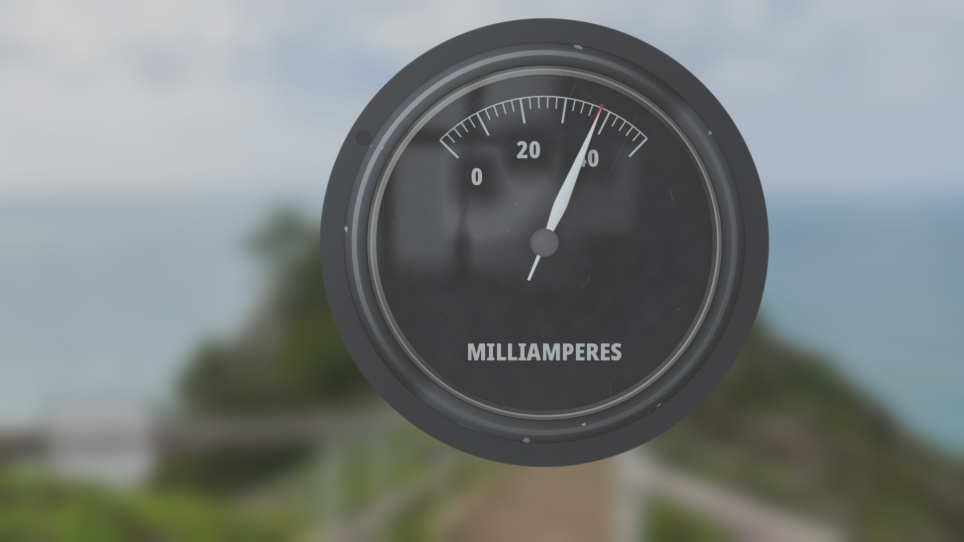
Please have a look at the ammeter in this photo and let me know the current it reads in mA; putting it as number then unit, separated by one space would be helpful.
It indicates 38 mA
